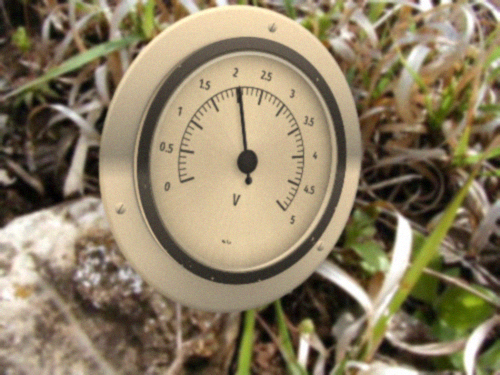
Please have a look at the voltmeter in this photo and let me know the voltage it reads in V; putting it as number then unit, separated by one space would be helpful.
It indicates 2 V
